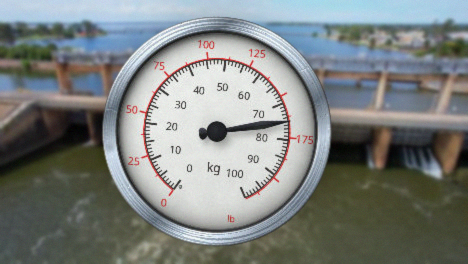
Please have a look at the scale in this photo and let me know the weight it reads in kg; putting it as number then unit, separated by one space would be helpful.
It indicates 75 kg
